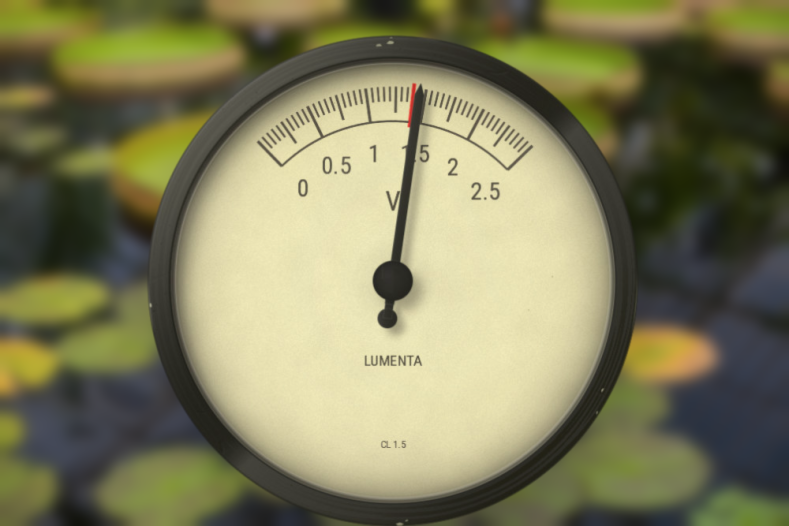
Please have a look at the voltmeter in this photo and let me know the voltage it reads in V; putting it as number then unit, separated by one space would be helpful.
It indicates 1.45 V
